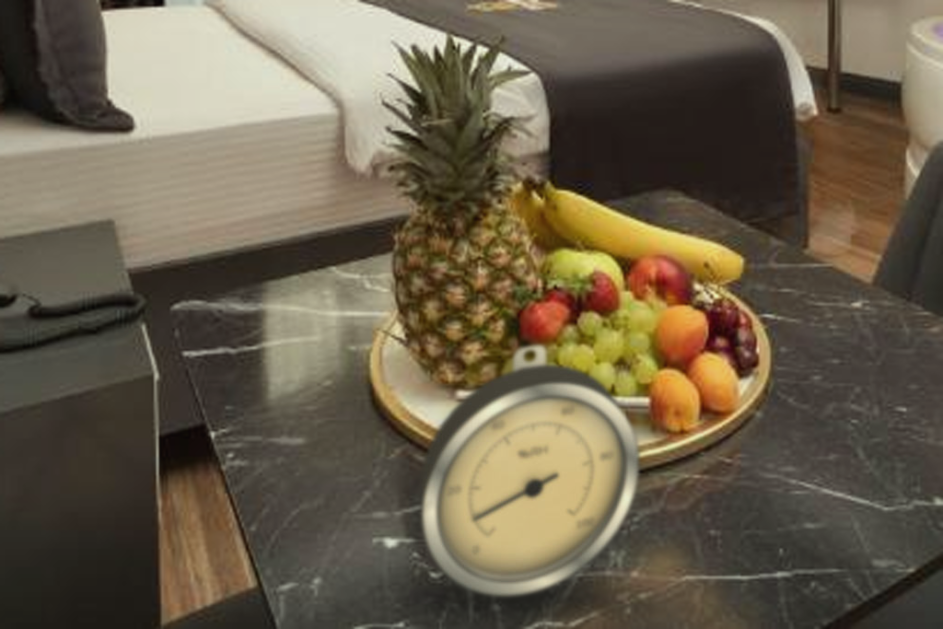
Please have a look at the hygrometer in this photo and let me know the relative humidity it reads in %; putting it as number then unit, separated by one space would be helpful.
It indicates 10 %
